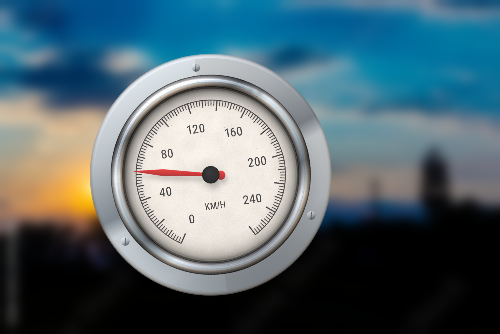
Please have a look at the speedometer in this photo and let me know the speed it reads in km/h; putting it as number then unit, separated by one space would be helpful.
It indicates 60 km/h
